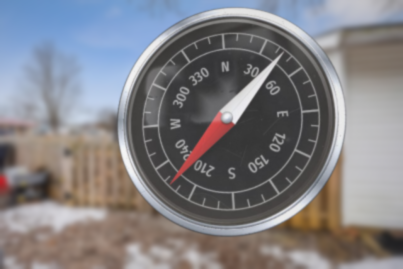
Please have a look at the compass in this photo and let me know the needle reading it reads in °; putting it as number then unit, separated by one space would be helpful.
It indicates 225 °
